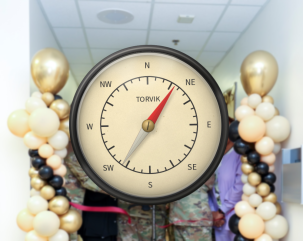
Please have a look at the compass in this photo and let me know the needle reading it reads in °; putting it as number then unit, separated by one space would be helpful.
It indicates 35 °
